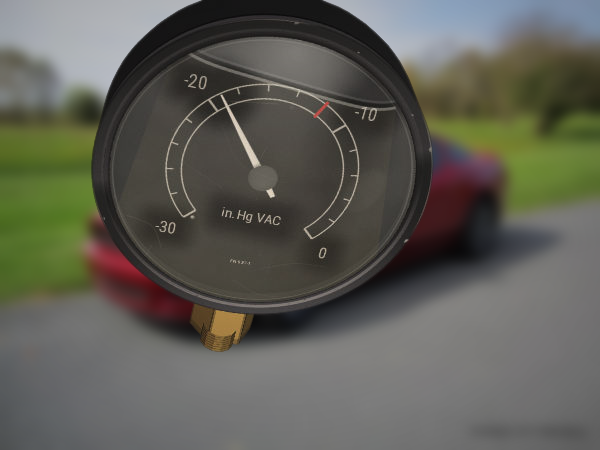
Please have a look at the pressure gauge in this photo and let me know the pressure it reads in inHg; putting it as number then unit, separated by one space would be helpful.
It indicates -19 inHg
